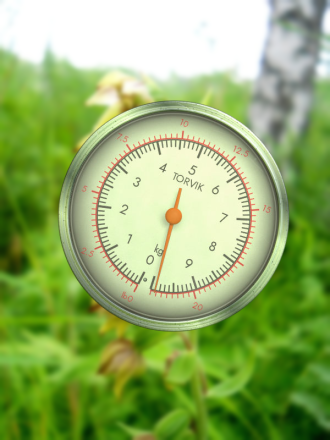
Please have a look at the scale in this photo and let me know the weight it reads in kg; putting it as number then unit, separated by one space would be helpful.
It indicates 9.9 kg
